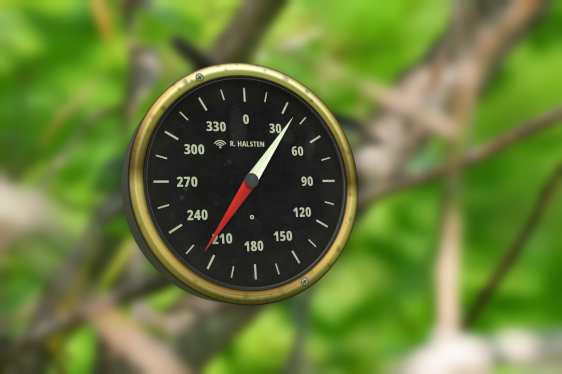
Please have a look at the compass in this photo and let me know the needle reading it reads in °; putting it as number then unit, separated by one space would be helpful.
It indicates 217.5 °
